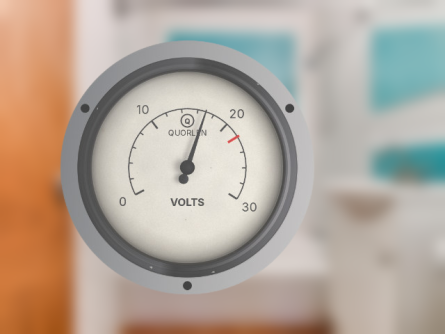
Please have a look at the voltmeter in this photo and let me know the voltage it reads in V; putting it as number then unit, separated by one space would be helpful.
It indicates 17 V
